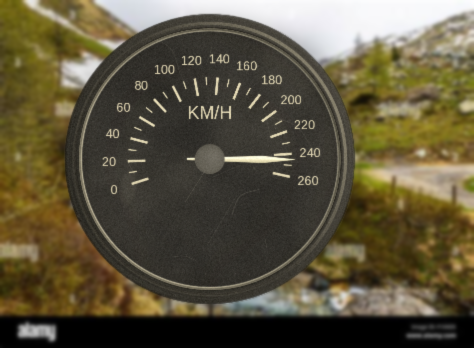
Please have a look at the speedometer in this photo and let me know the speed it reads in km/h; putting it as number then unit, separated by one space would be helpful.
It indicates 245 km/h
